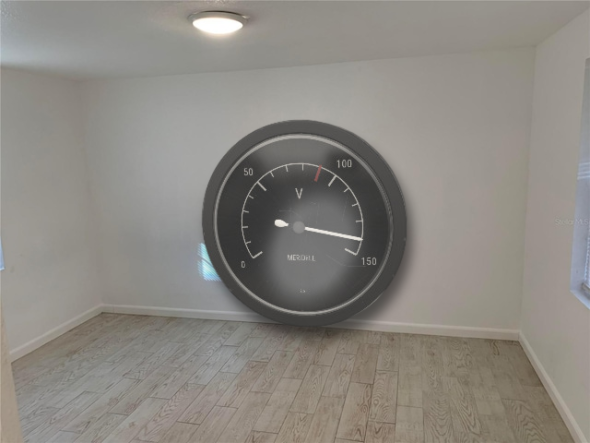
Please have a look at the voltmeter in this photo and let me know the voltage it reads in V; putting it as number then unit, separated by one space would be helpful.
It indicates 140 V
